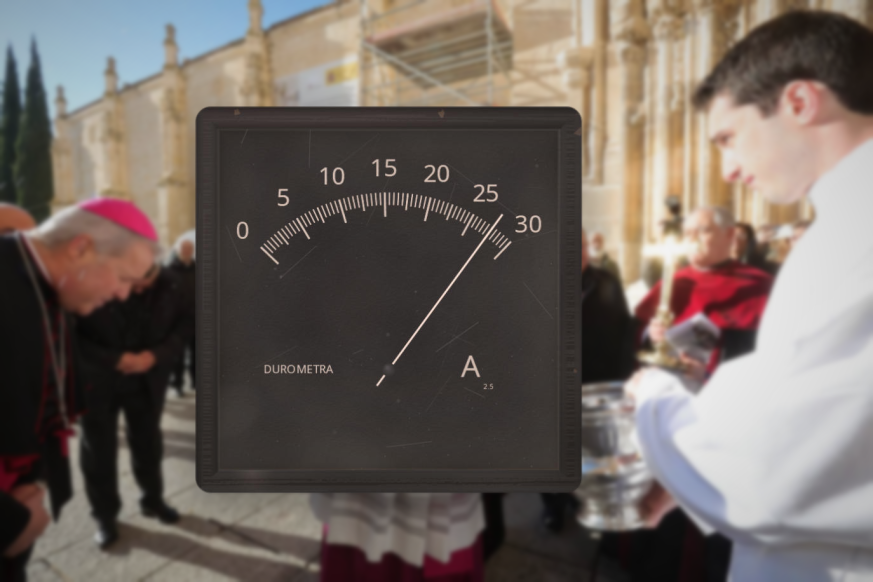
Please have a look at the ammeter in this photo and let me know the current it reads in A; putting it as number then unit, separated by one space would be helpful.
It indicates 27.5 A
